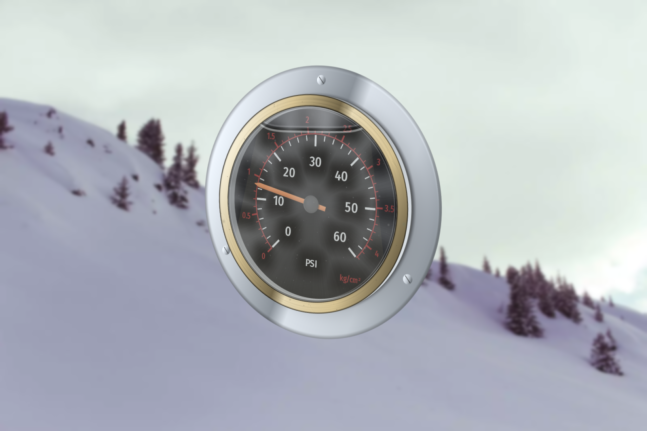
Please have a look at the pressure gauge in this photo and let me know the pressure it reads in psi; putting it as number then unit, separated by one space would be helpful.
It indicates 13 psi
